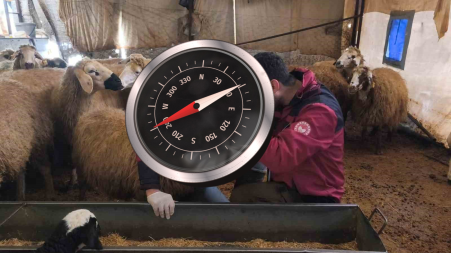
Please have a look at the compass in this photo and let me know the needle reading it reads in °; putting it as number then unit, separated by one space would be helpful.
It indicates 240 °
